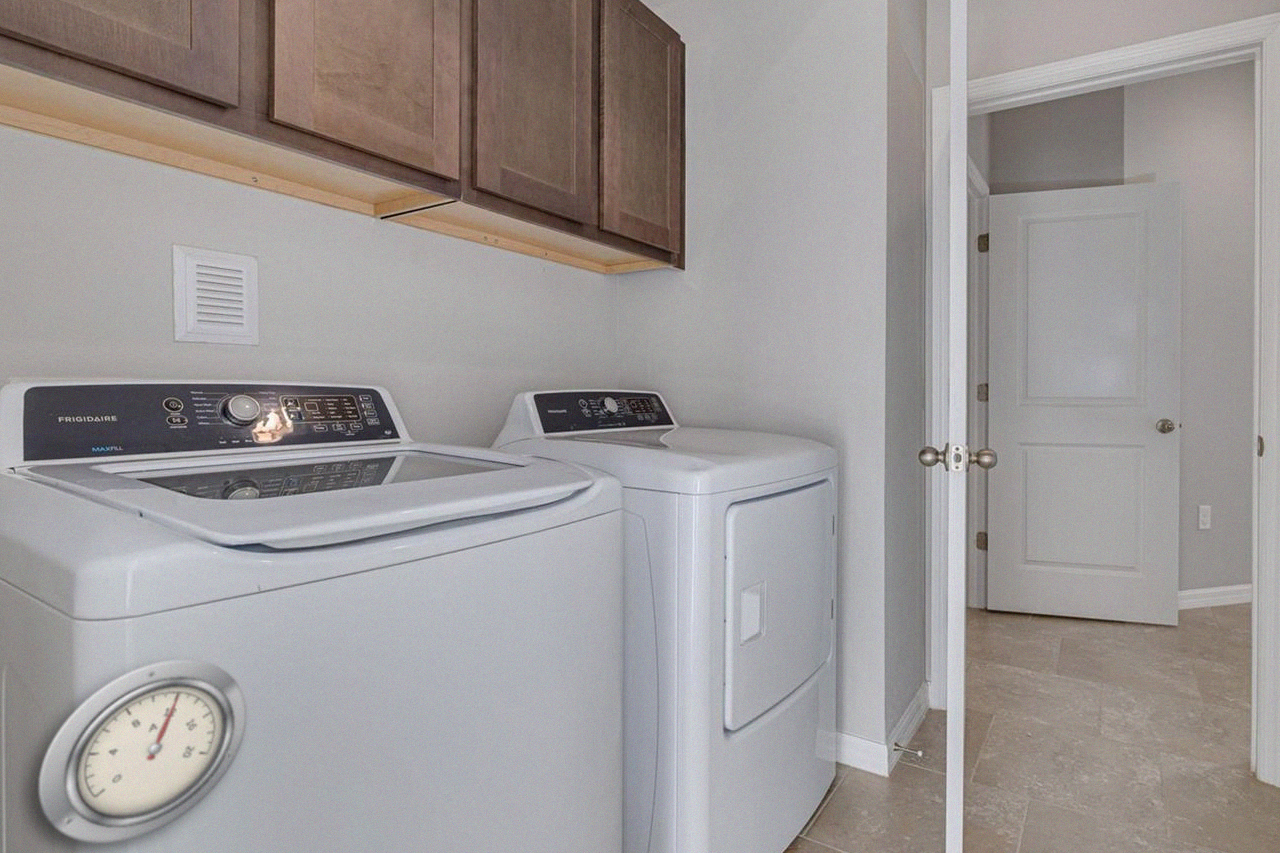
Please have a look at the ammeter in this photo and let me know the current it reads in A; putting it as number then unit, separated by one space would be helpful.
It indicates 12 A
